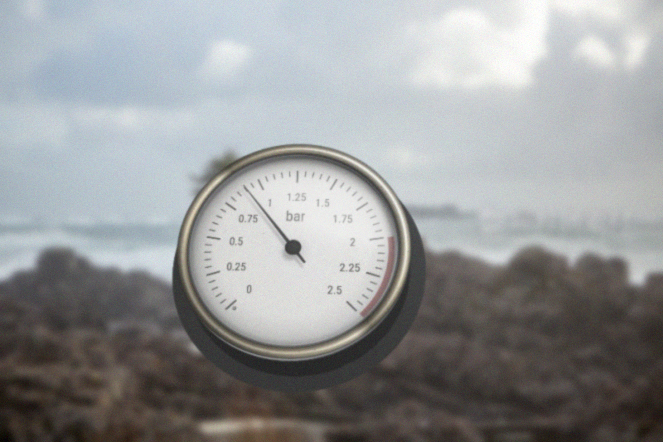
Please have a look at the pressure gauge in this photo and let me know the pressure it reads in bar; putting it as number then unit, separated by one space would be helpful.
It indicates 0.9 bar
